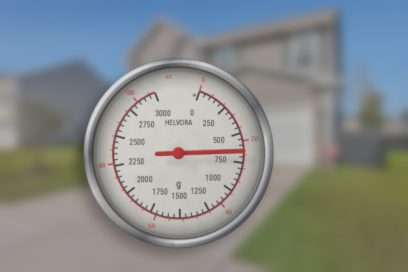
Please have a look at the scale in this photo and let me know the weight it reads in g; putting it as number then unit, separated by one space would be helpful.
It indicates 650 g
